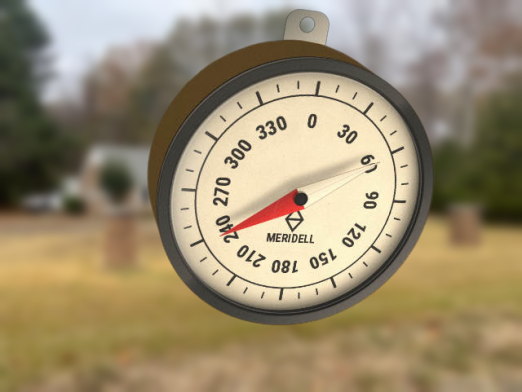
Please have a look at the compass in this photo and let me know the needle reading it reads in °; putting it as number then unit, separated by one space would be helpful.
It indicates 240 °
